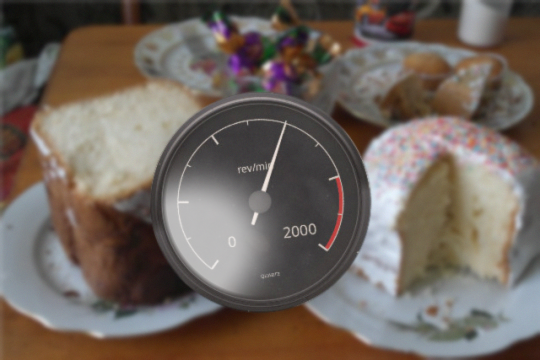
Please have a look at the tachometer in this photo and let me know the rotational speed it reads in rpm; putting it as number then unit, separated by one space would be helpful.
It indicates 1200 rpm
